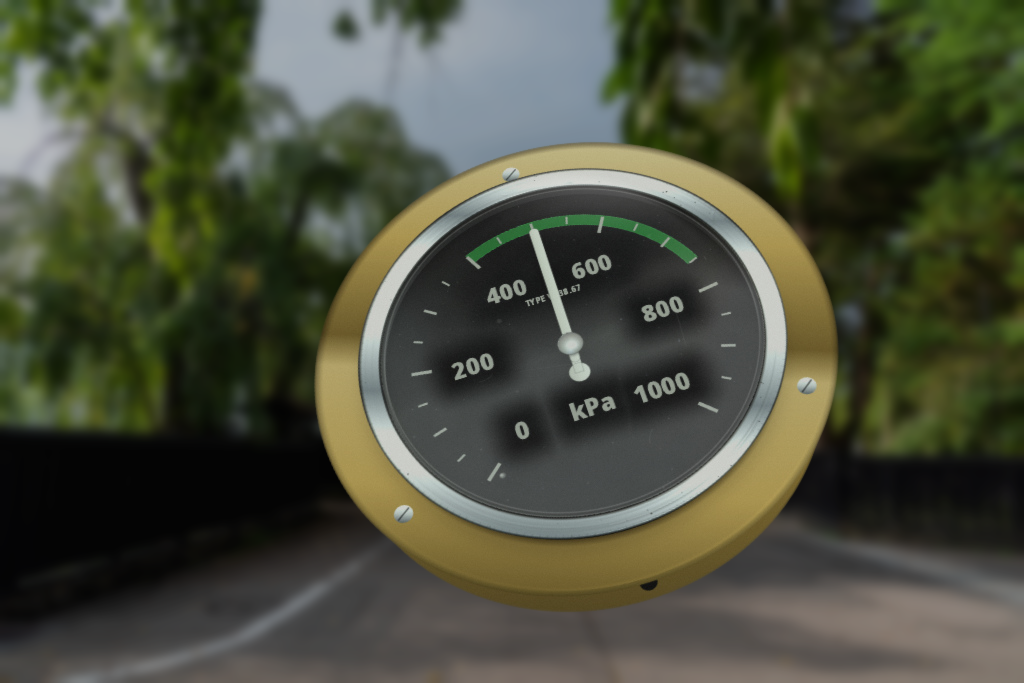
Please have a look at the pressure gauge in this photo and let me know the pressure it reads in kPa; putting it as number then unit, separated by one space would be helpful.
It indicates 500 kPa
